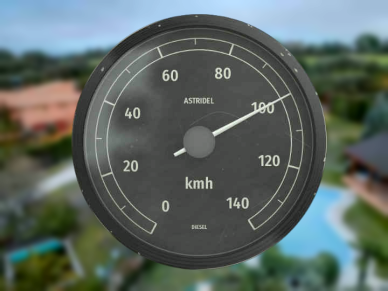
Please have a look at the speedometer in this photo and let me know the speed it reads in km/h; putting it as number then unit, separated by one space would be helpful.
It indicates 100 km/h
